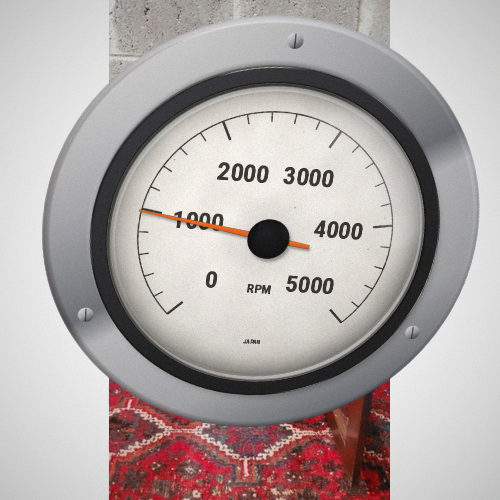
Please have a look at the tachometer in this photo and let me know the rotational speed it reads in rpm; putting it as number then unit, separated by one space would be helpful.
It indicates 1000 rpm
